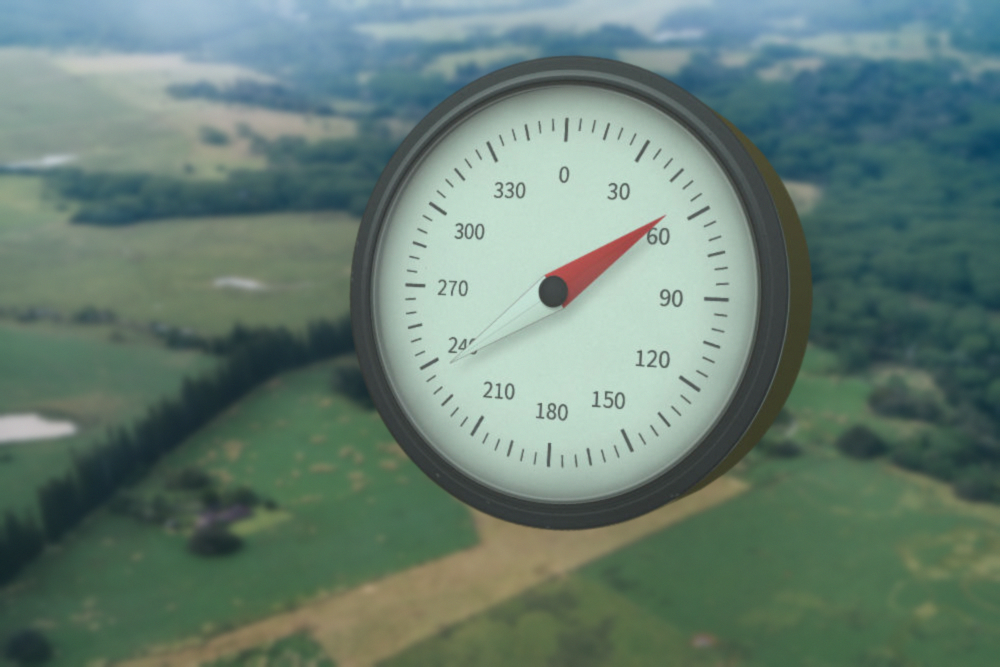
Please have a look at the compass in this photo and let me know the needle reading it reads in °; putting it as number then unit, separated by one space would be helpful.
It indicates 55 °
